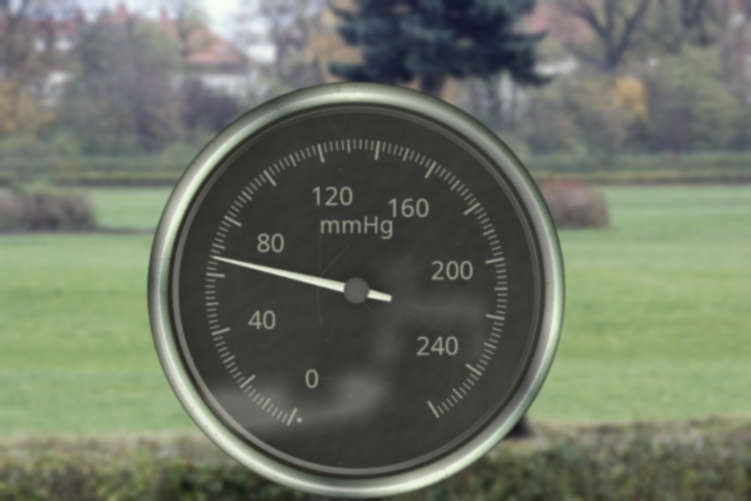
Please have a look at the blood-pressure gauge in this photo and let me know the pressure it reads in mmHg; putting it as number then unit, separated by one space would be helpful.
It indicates 66 mmHg
